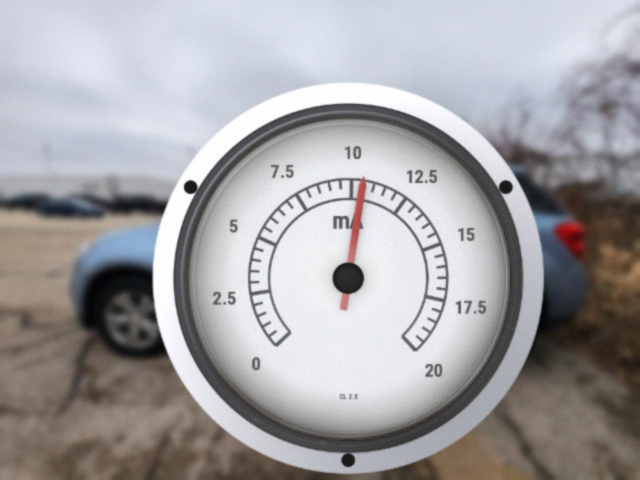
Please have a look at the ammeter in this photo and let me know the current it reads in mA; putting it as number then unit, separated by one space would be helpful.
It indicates 10.5 mA
